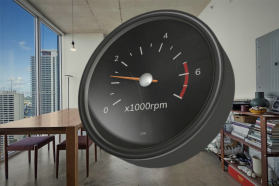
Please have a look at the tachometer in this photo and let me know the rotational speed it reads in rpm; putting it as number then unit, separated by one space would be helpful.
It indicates 1250 rpm
